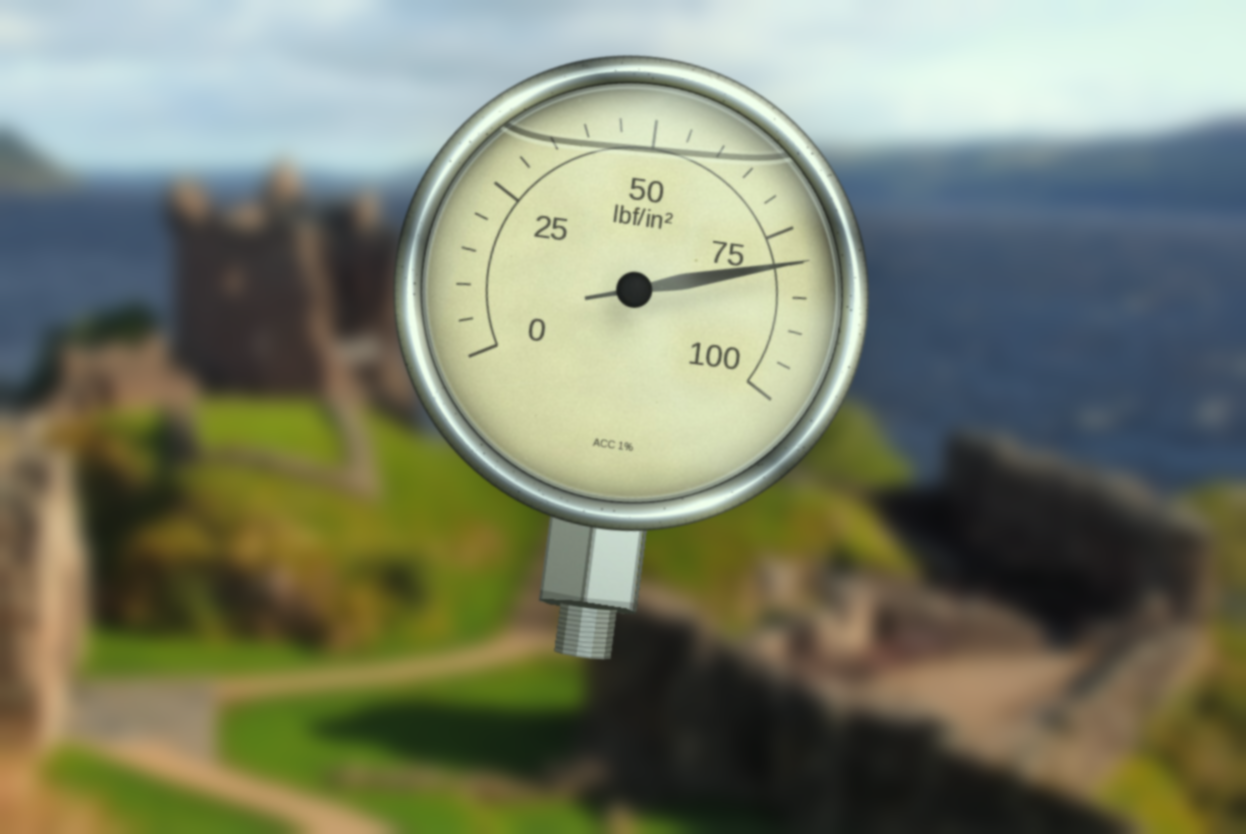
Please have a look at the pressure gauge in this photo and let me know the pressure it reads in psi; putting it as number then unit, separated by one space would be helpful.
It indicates 80 psi
